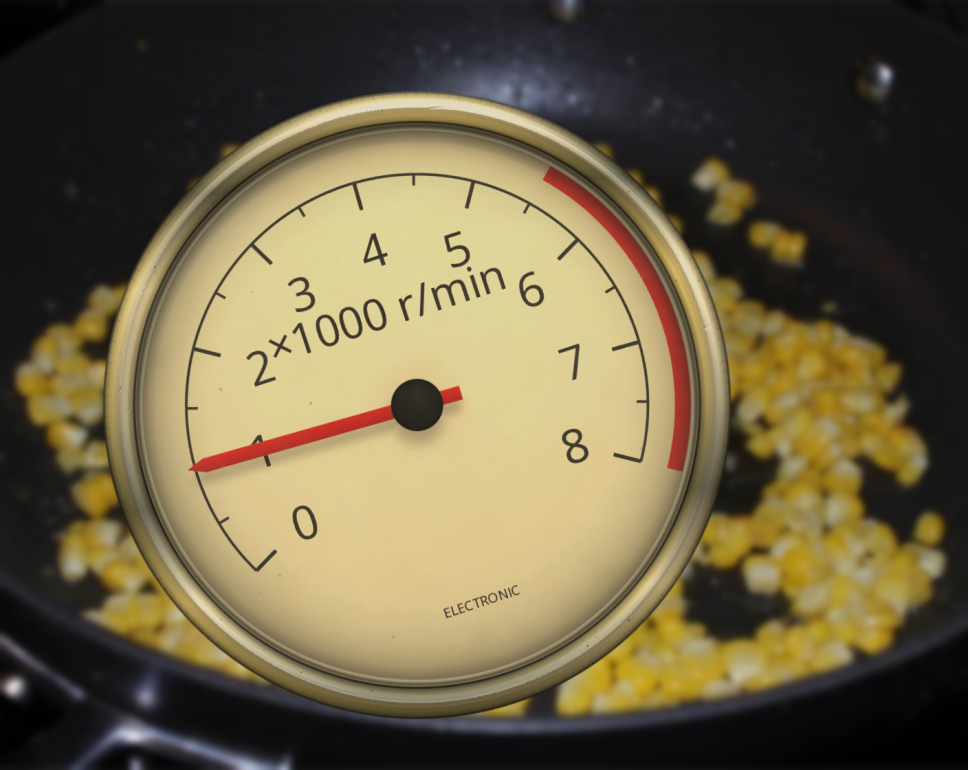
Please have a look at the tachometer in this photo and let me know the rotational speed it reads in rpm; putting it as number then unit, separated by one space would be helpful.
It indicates 1000 rpm
